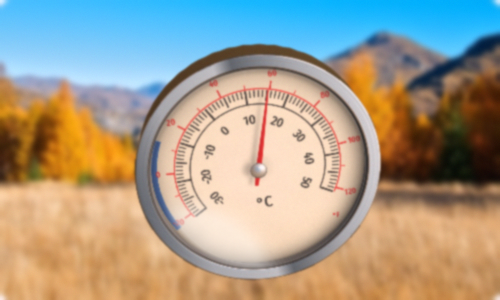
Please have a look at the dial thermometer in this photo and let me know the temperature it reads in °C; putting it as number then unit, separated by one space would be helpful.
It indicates 15 °C
